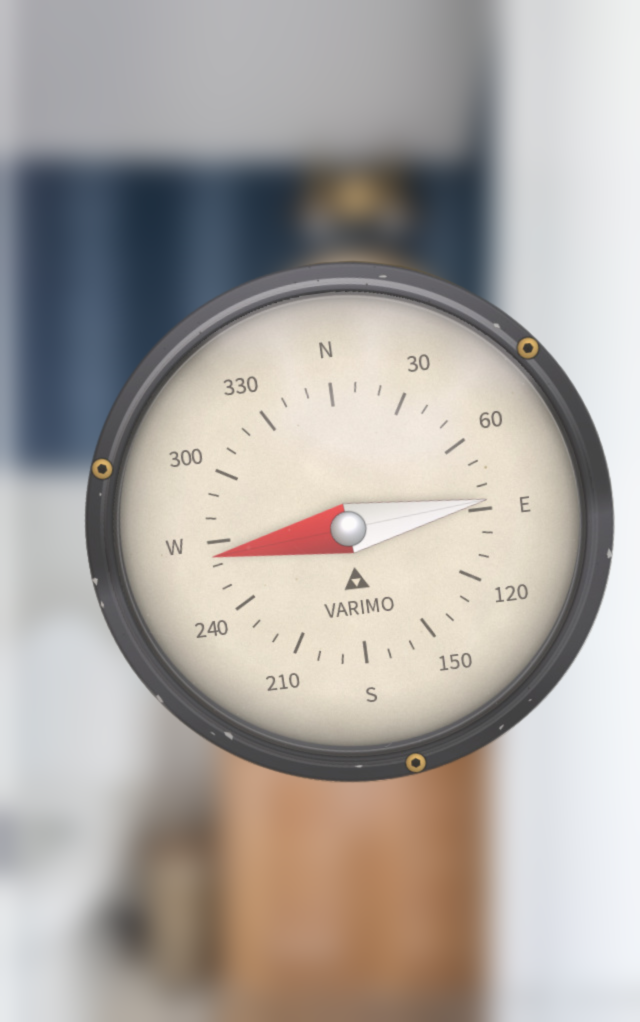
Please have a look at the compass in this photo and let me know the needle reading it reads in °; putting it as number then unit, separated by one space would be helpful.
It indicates 265 °
